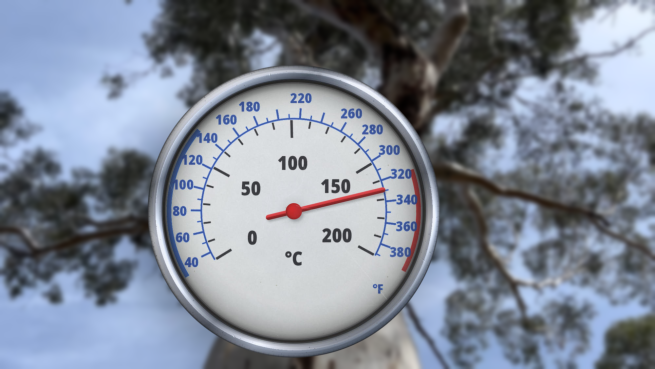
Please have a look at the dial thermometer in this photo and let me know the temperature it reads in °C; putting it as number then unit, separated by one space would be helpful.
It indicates 165 °C
